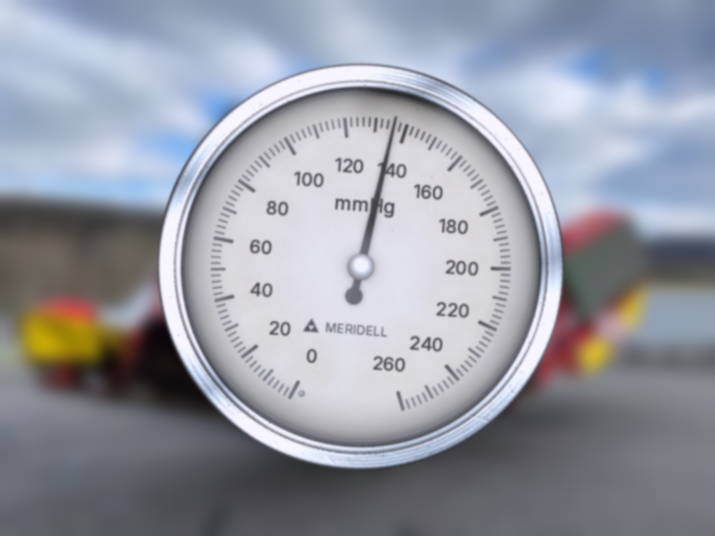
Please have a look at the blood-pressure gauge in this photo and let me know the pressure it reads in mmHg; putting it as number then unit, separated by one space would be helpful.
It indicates 136 mmHg
